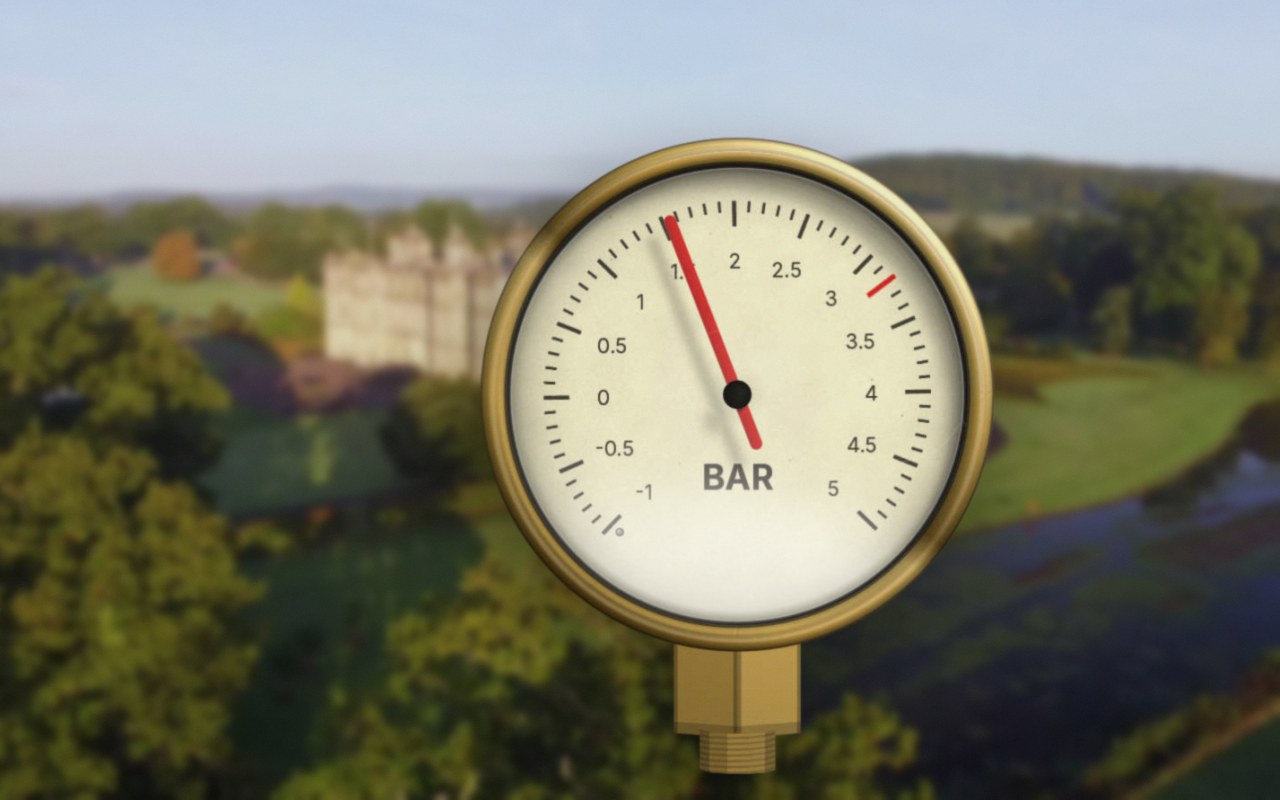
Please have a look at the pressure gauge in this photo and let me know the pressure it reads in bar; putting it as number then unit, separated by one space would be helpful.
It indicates 1.55 bar
